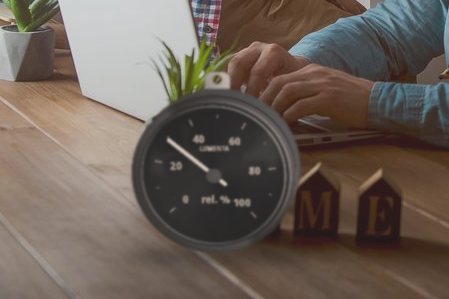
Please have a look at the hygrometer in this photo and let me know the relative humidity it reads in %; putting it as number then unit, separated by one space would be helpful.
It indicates 30 %
